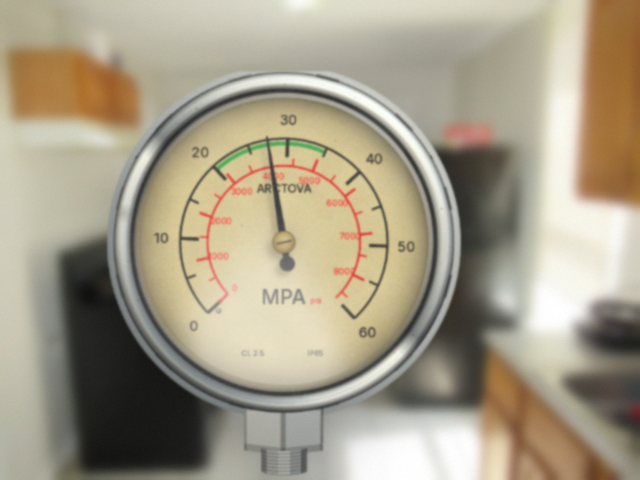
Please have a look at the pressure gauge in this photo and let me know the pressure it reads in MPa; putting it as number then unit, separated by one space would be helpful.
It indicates 27.5 MPa
